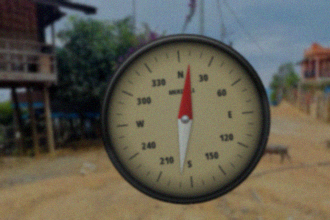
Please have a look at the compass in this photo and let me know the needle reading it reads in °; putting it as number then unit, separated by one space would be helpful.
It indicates 10 °
